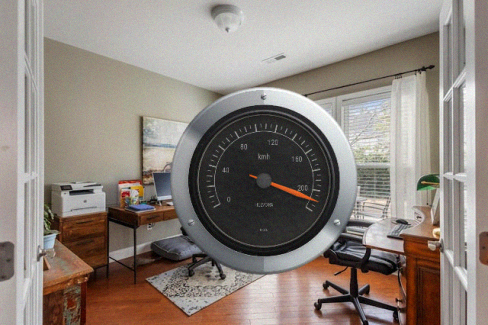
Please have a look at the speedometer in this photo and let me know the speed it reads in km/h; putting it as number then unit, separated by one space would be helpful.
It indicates 210 km/h
